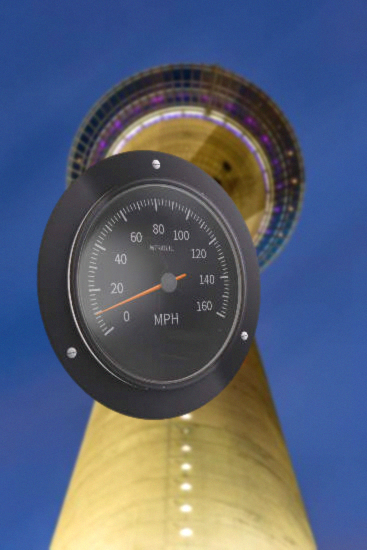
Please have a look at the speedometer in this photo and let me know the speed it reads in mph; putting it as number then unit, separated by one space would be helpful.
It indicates 10 mph
